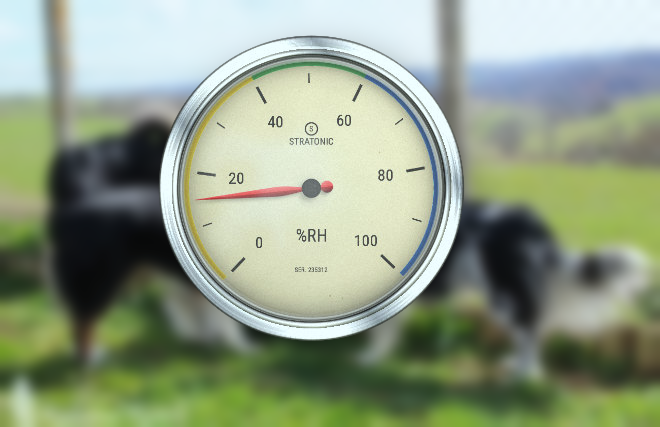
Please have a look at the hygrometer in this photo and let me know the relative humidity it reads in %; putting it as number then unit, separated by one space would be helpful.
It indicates 15 %
